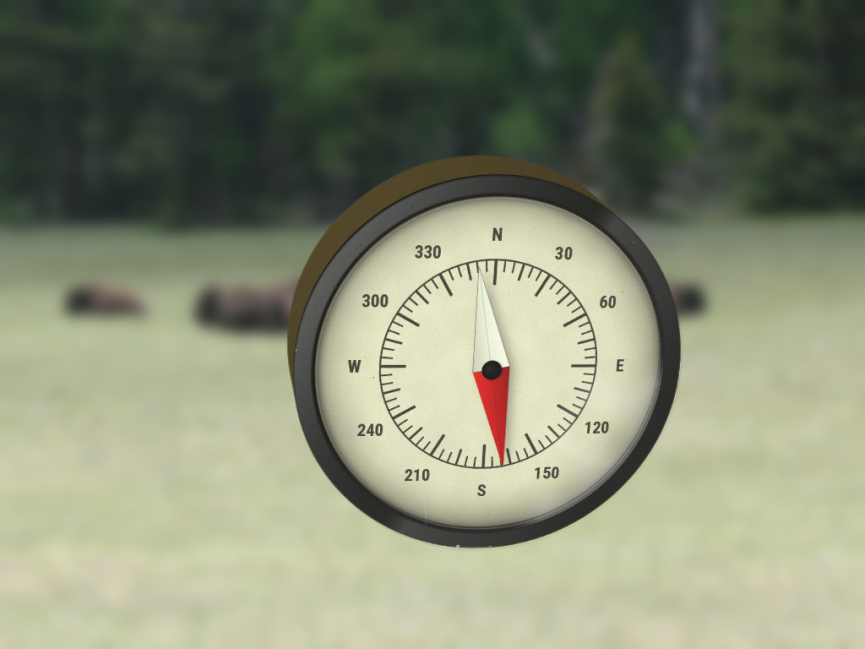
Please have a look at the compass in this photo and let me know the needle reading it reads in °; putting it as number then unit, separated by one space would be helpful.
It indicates 170 °
